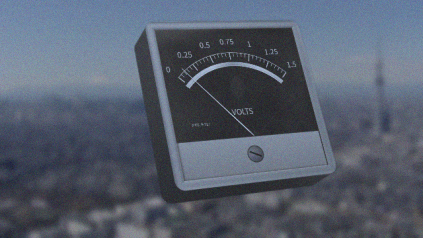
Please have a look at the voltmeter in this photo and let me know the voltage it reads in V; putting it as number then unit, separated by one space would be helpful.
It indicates 0.1 V
